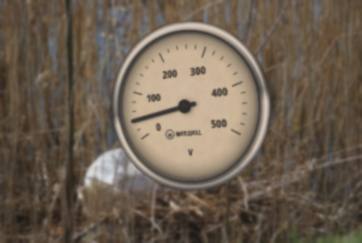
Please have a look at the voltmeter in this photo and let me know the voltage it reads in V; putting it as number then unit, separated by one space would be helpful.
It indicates 40 V
